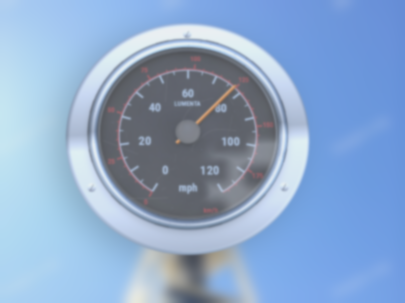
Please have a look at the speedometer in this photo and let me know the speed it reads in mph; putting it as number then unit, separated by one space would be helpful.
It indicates 77.5 mph
